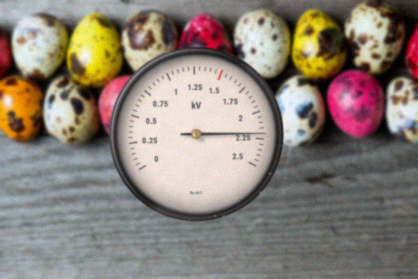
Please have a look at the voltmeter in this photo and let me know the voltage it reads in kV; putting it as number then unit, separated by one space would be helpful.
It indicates 2.2 kV
